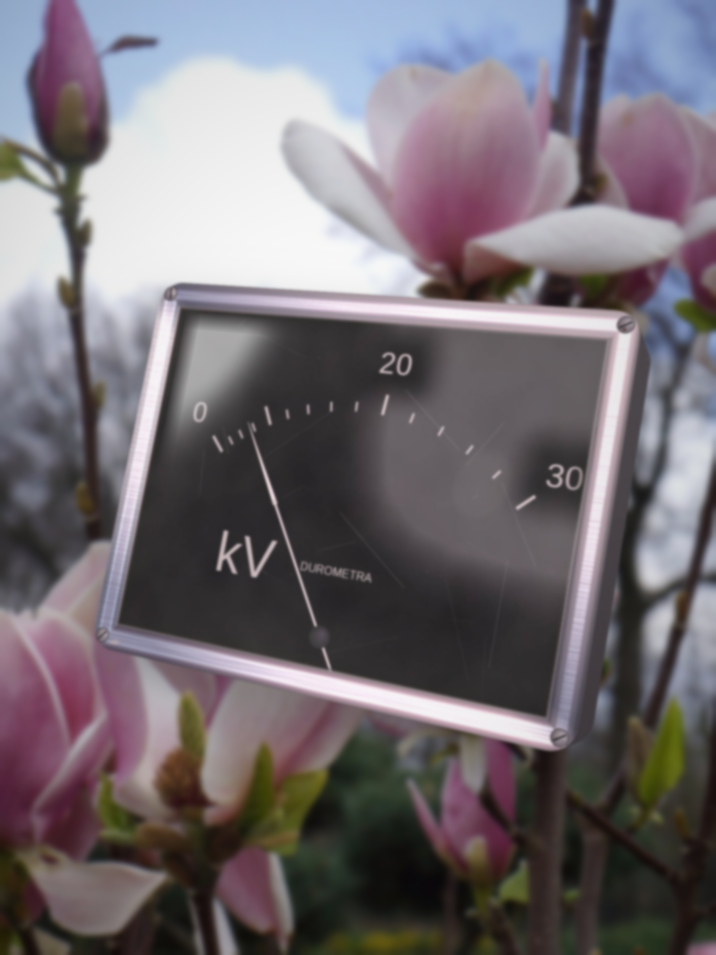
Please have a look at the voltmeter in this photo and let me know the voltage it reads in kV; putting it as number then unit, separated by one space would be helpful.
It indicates 8 kV
